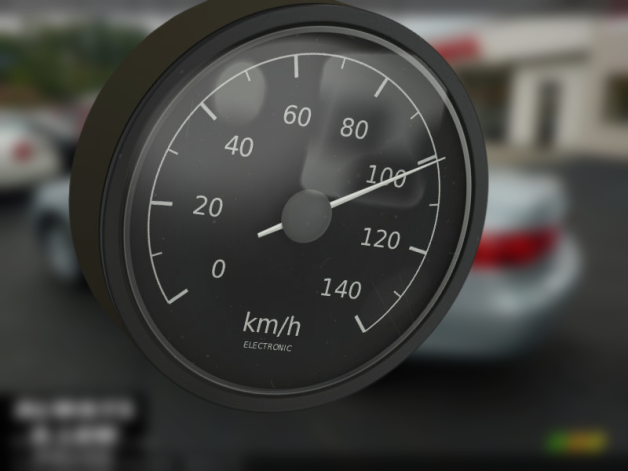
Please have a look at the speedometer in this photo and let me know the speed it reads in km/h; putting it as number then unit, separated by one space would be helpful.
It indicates 100 km/h
